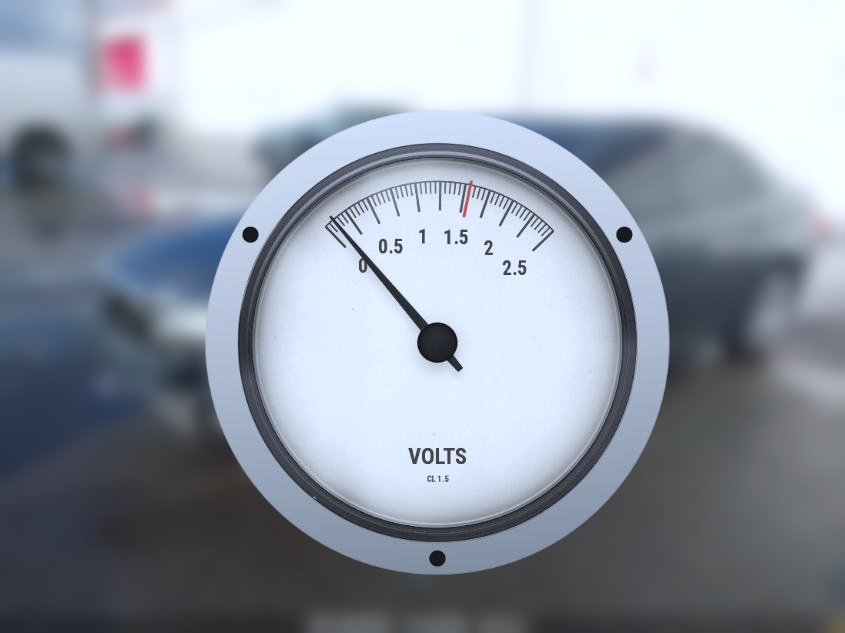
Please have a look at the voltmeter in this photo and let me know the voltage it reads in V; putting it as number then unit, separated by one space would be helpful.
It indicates 0.1 V
